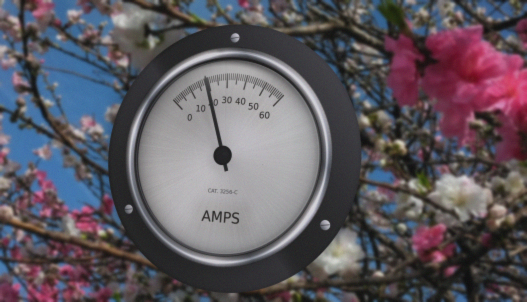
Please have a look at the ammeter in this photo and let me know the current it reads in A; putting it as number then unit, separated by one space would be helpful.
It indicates 20 A
